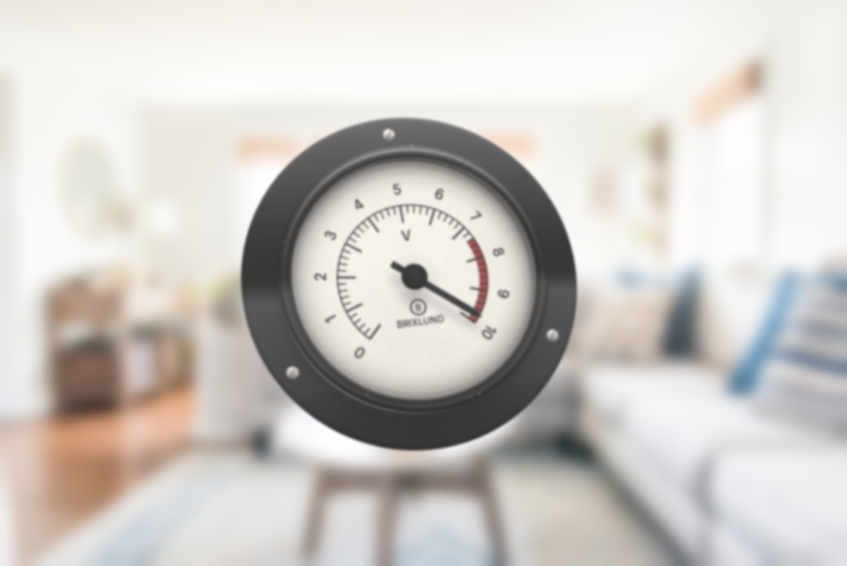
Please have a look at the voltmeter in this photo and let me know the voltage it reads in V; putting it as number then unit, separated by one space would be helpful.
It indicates 9.8 V
